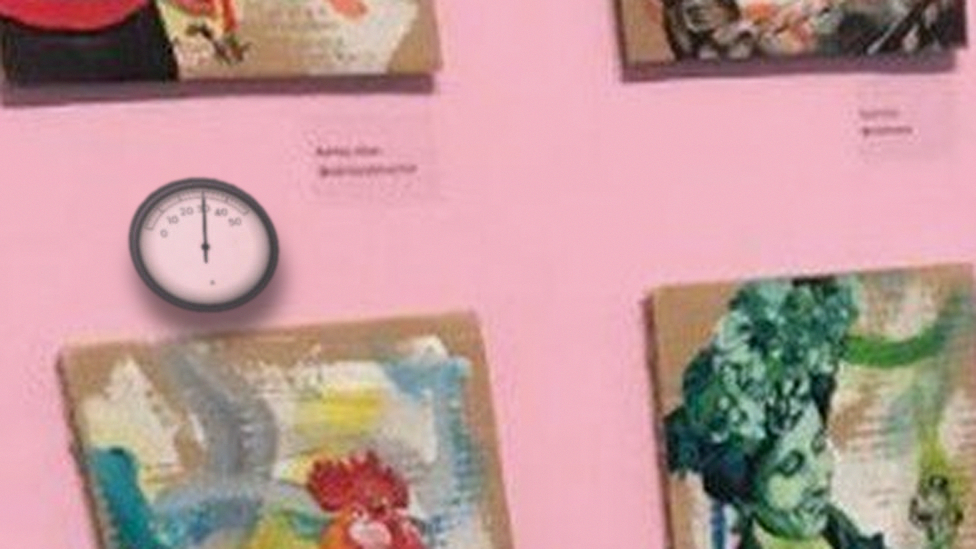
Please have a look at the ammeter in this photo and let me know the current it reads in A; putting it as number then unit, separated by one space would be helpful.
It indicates 30 A
